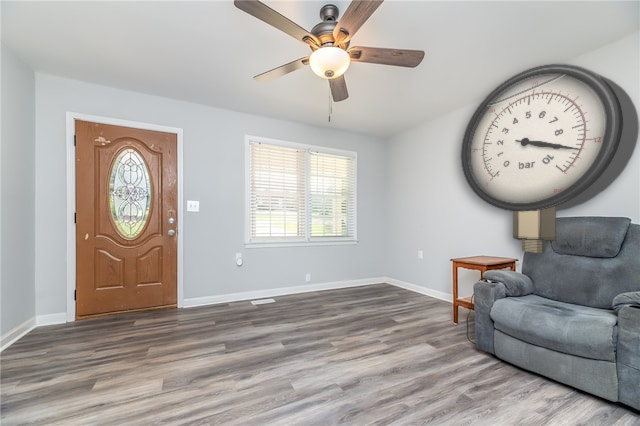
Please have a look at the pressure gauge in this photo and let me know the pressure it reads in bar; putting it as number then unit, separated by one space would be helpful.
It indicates 9 bar
